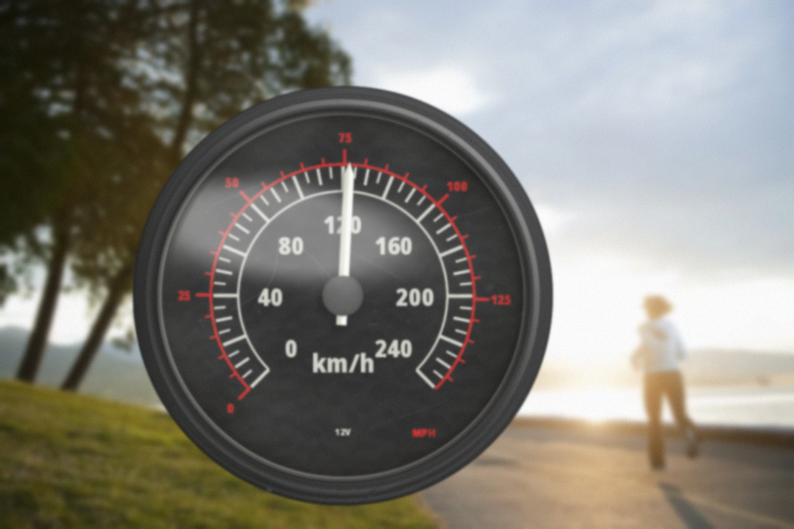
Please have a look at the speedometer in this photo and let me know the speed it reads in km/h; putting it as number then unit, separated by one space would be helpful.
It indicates 122.5 km/h
